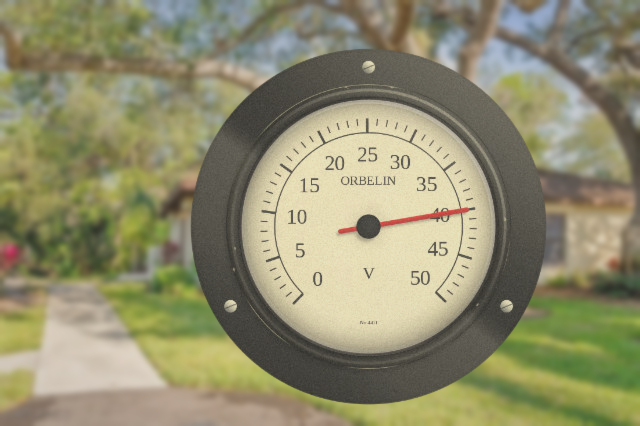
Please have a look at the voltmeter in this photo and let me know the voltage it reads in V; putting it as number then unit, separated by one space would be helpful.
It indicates 40 V
